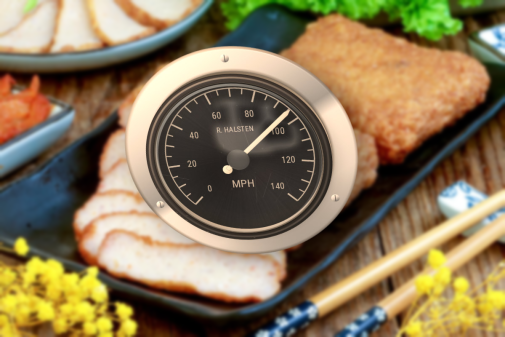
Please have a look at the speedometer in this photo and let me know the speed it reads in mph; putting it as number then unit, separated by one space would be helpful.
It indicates 95 mph
